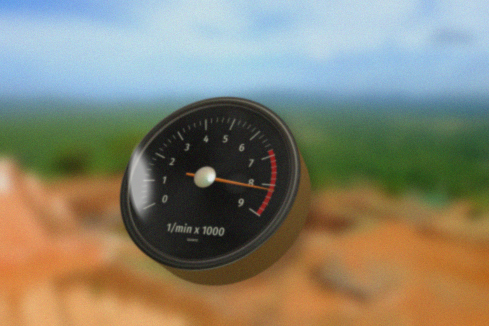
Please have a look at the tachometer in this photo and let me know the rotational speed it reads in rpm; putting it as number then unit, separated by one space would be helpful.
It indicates 8200 rpm
